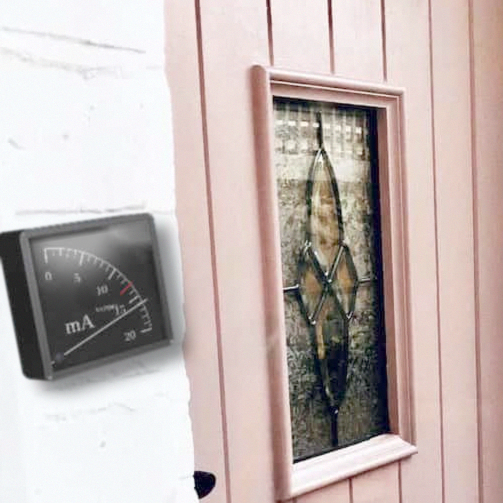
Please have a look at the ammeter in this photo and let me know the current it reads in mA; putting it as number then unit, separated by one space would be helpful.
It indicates 16 mA
